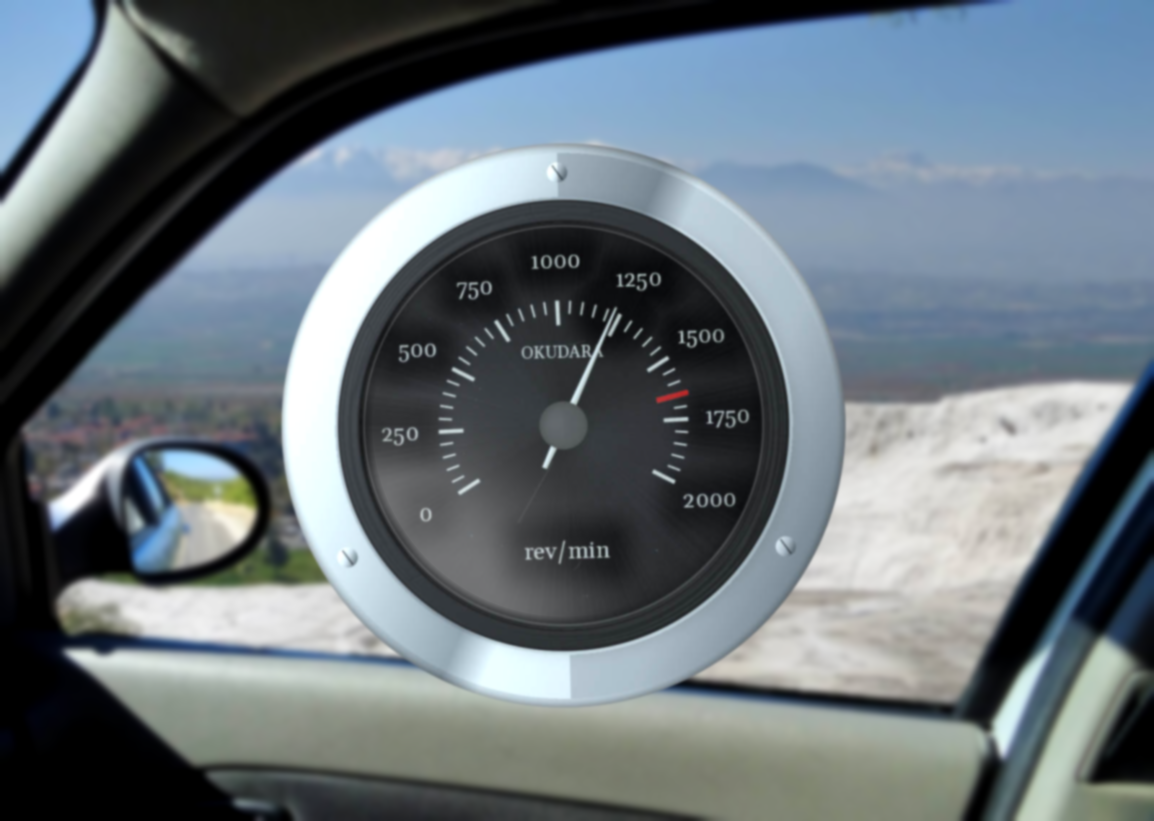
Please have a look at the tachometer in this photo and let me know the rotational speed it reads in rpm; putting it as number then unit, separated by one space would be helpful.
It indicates 1225 rpm
